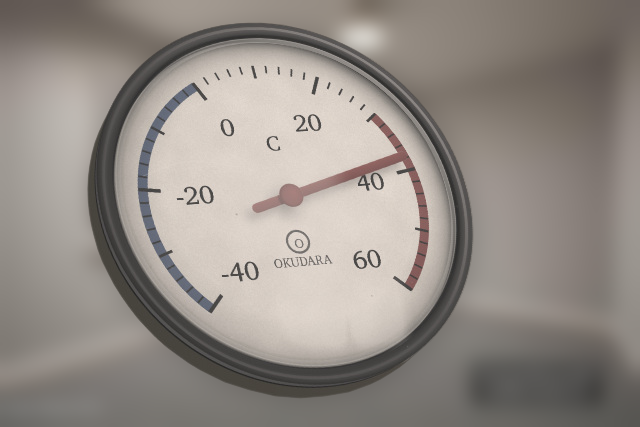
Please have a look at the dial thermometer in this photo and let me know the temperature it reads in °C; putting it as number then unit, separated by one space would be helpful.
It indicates 38 °C
